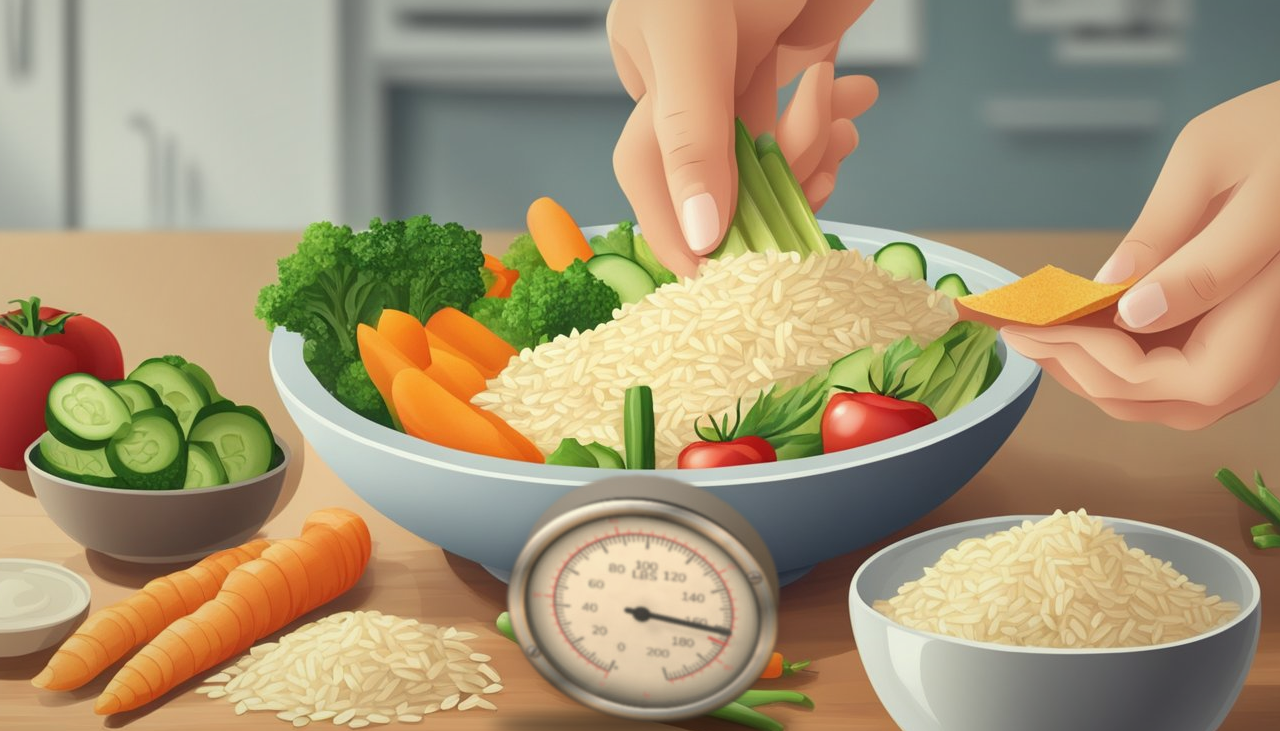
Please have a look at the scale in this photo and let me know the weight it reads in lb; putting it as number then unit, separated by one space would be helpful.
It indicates 160 lb
